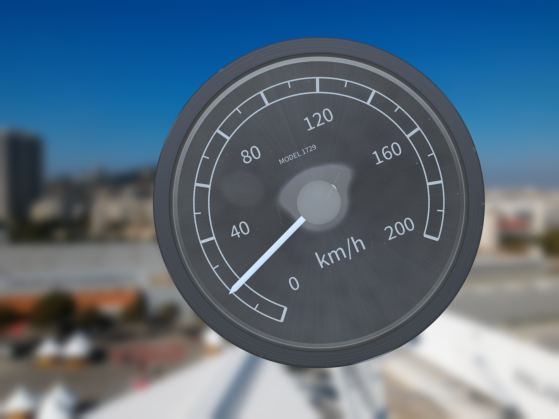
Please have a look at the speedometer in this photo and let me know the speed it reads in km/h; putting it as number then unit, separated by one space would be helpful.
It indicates 20 km/h
